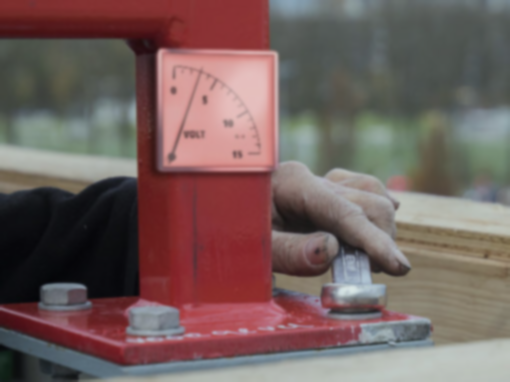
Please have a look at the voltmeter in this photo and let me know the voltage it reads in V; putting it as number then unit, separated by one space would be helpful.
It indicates 3 V
